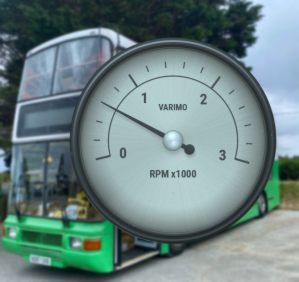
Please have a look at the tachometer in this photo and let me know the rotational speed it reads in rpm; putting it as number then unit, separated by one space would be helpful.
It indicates 600 rpm
